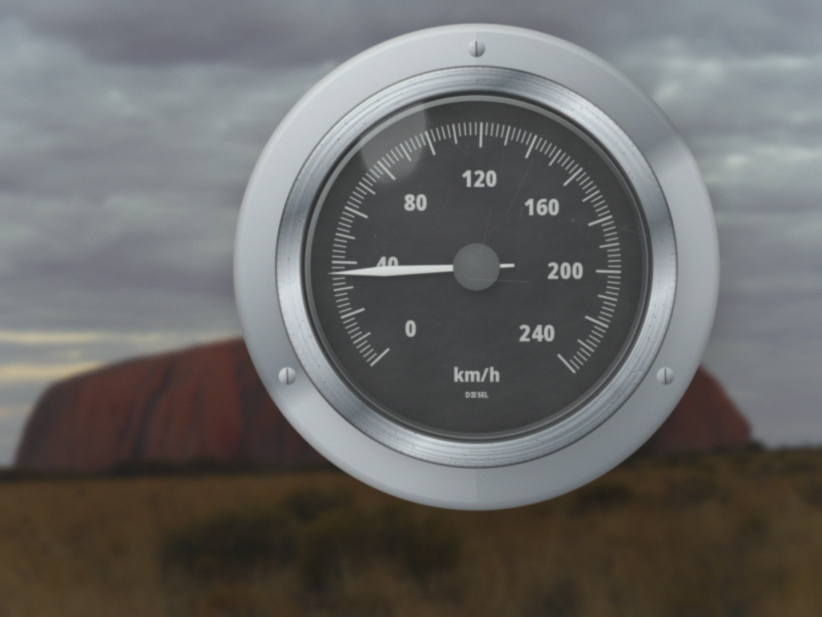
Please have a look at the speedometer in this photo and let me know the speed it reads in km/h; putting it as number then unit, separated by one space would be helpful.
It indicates 36 km/h
